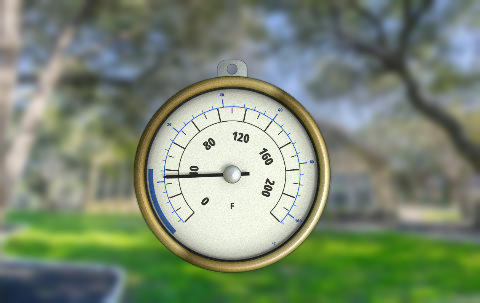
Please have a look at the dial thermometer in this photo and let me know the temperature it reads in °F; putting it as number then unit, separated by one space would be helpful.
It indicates 35 °F
